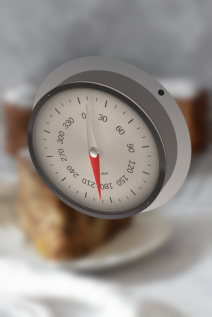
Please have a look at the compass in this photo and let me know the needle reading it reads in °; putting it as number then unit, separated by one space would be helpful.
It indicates 190 °
